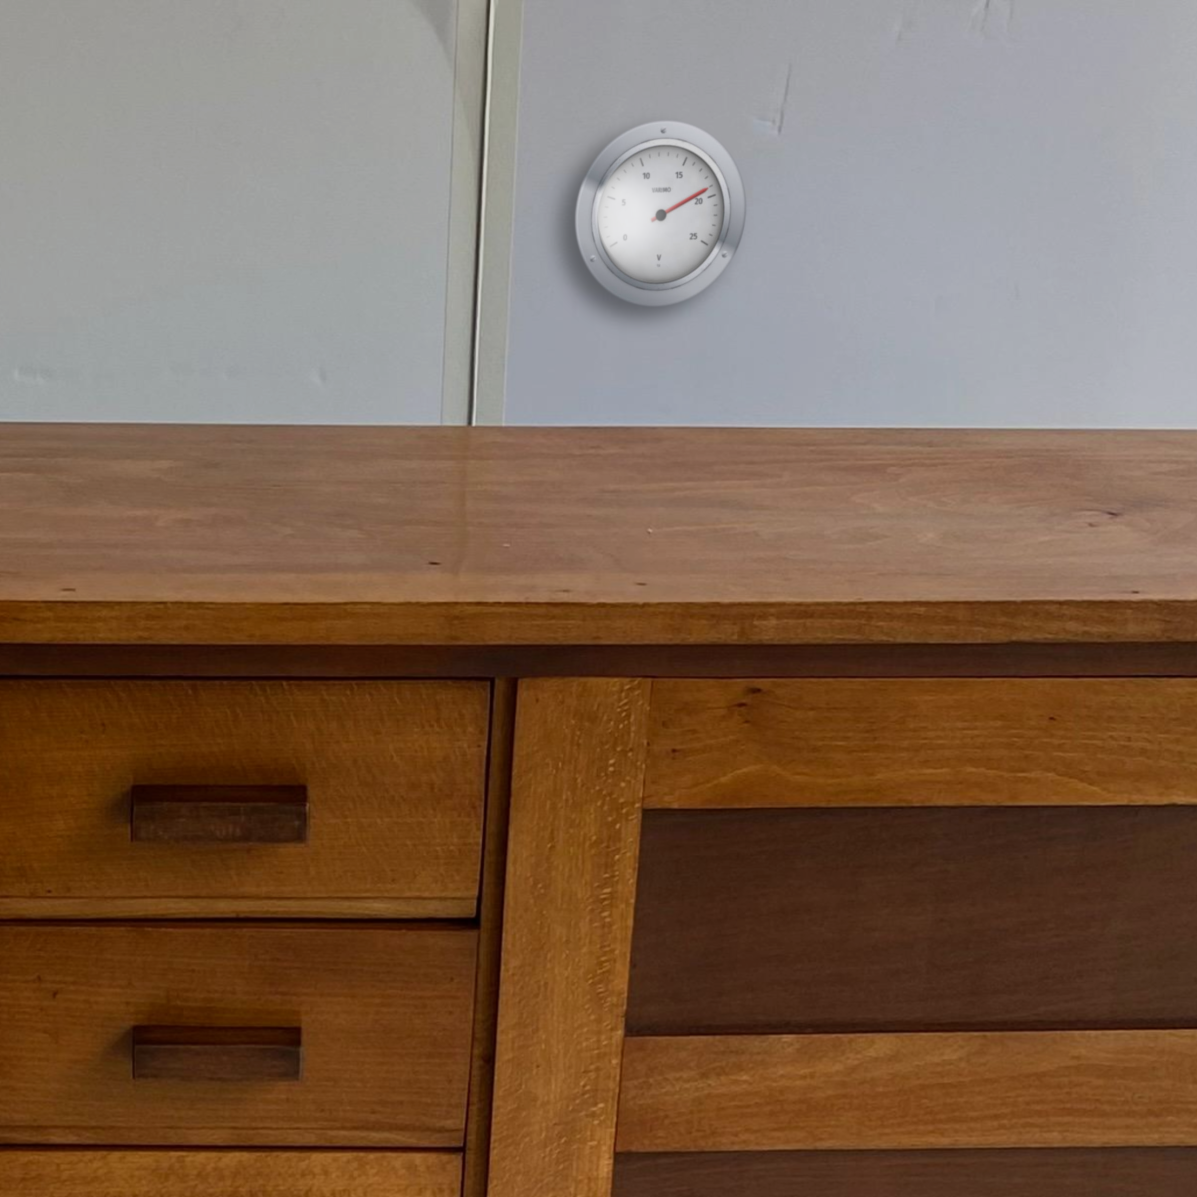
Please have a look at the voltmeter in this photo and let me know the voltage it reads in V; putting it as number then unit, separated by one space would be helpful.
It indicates 19 V
